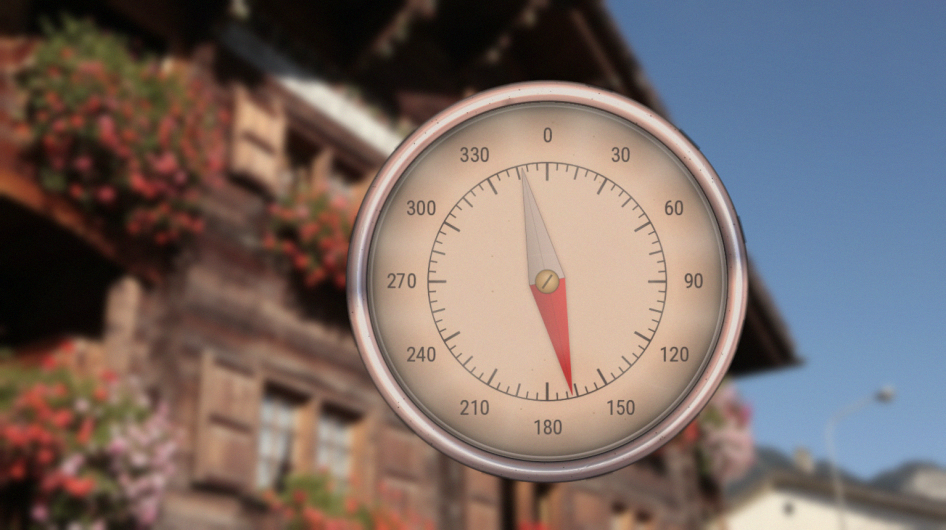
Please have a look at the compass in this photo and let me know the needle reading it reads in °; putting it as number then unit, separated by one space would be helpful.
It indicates 167.5 °
